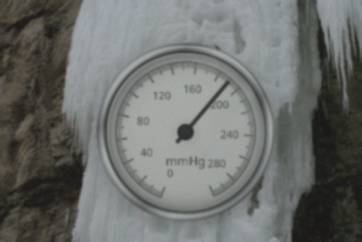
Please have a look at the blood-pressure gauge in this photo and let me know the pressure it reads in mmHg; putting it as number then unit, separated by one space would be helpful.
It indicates 190 mmHg
